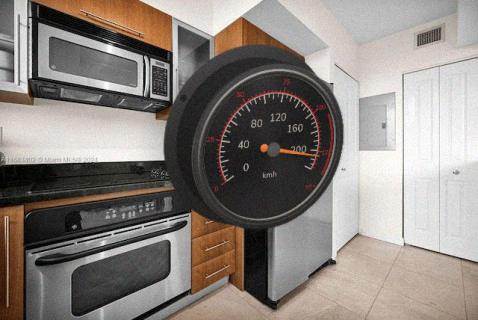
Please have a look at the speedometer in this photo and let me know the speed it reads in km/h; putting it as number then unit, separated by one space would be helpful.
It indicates 205 km/h
